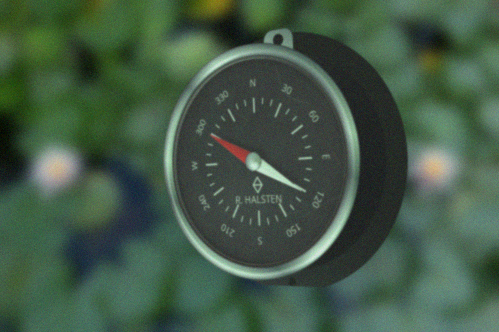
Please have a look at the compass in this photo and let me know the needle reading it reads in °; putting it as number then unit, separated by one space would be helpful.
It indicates 300 °
